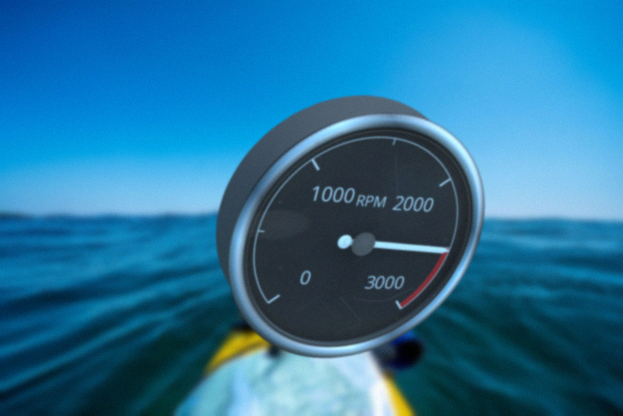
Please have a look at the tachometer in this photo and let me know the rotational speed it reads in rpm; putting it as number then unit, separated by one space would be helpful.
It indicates 2500 rpm
